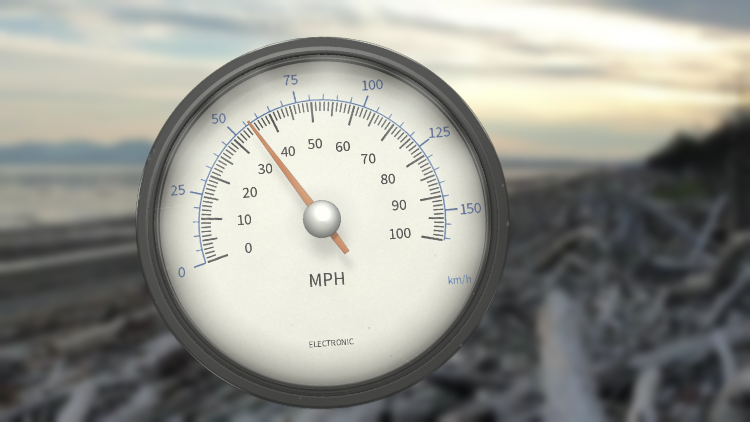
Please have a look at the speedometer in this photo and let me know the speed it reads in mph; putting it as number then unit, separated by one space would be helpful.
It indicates 35 mph
